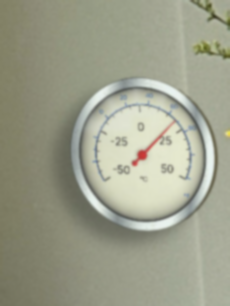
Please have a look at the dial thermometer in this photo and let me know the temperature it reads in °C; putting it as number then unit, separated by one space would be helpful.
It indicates 20 °C
